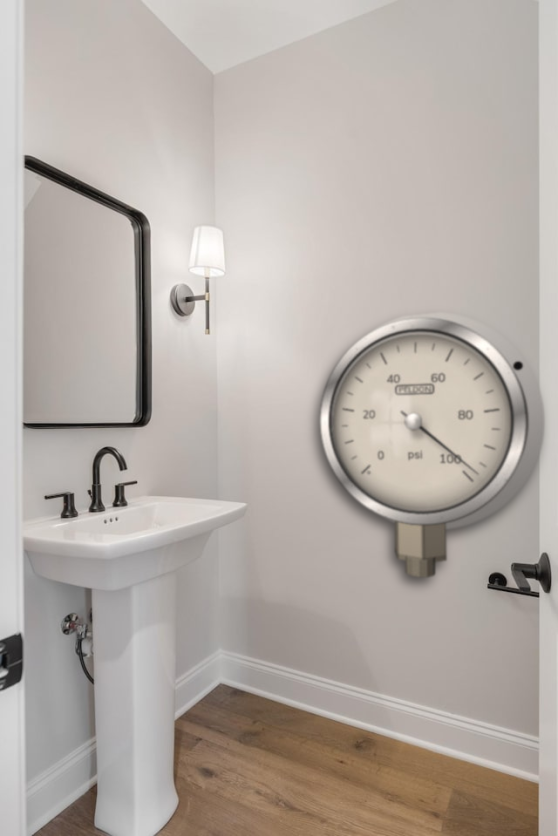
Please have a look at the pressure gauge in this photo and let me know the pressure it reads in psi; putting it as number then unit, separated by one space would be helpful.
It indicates 97.5 psi
